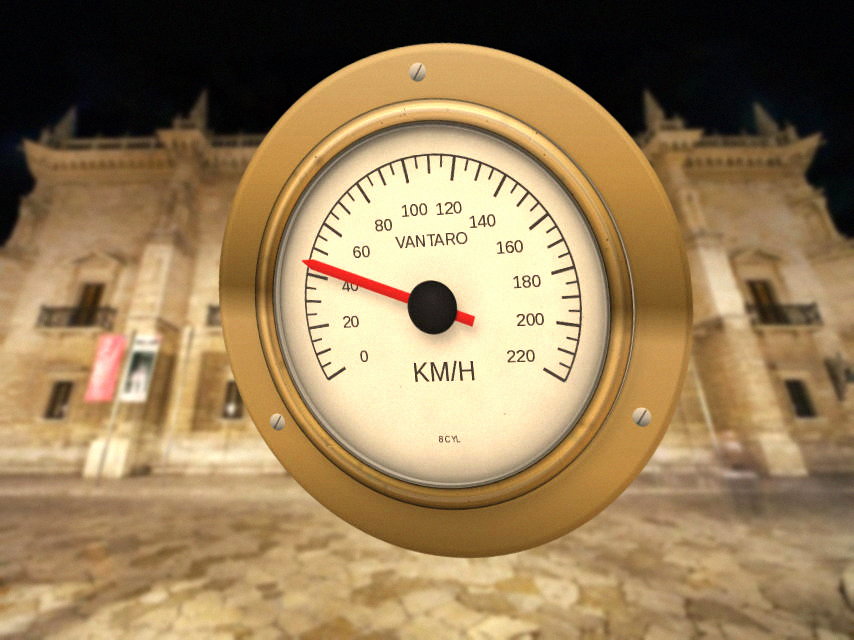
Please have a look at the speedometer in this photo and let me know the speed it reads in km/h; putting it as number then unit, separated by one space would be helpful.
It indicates 45 km/h
